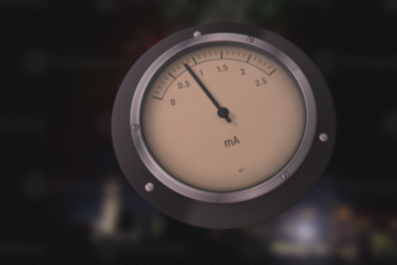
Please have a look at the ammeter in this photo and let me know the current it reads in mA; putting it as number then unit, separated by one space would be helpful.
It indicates 0.8 mA
